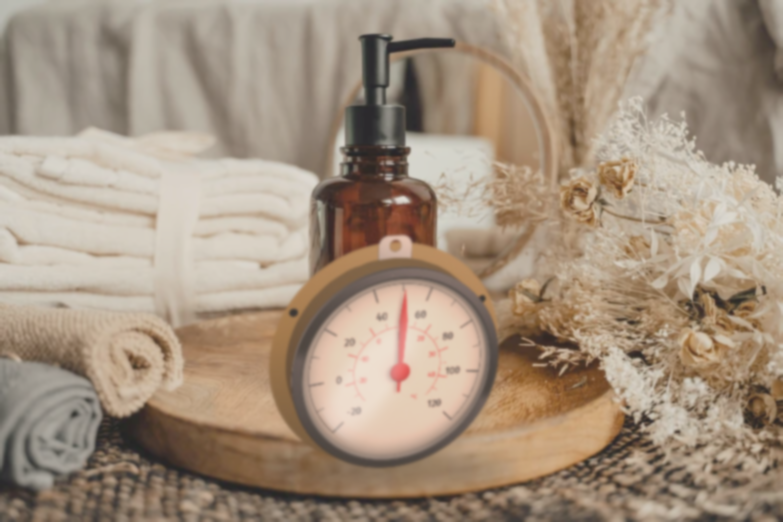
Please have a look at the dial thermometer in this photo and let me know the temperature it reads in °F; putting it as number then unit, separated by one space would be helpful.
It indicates 50 °F
